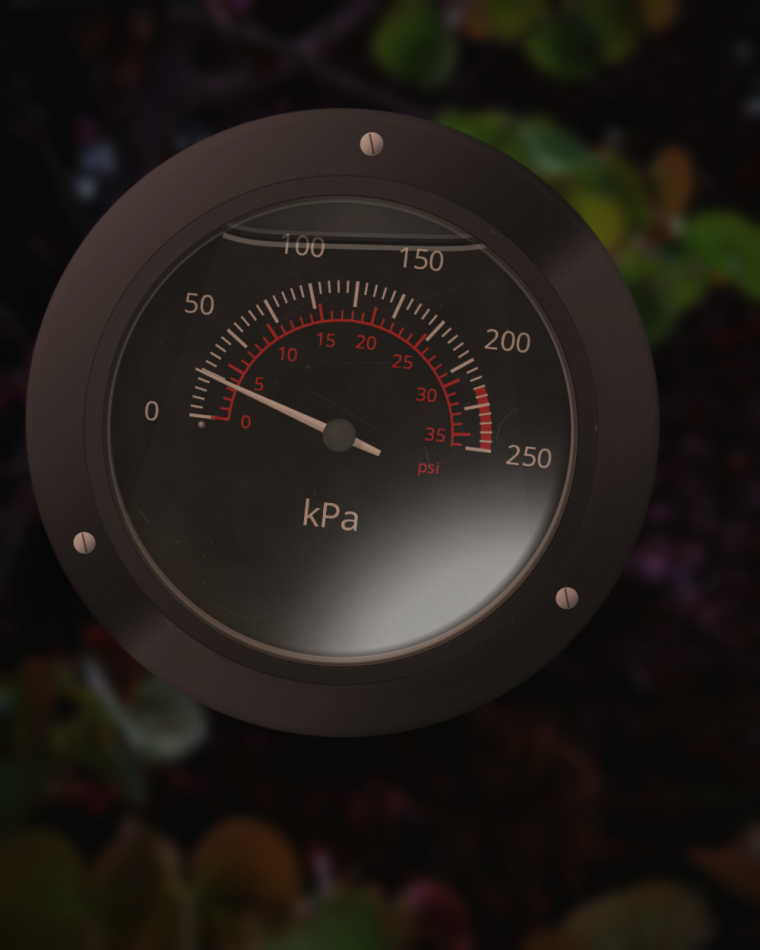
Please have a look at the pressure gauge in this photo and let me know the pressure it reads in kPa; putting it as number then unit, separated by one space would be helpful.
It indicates 25 kPa
